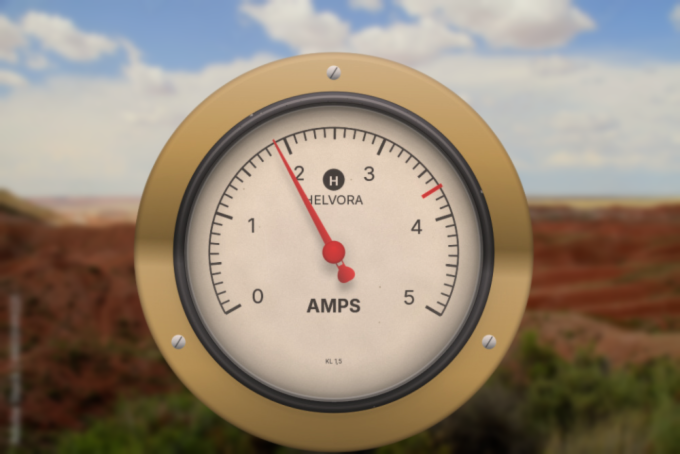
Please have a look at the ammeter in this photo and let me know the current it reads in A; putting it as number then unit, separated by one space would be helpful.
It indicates 1.9 A
